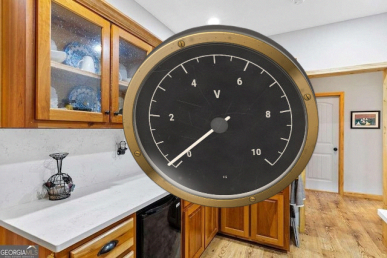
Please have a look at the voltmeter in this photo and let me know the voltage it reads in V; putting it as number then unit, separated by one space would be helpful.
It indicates 0.25 V
